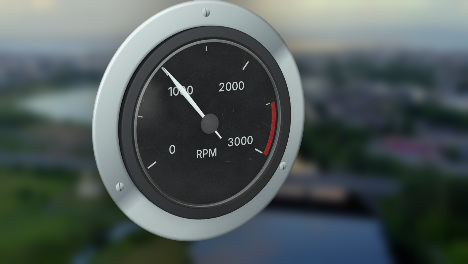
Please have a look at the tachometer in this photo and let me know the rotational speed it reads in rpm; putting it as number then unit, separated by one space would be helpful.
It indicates 1000 rpm
